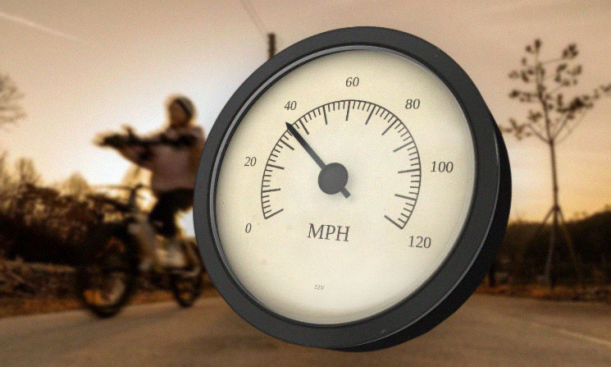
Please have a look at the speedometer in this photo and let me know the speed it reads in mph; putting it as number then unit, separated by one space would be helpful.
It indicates 36 mph
